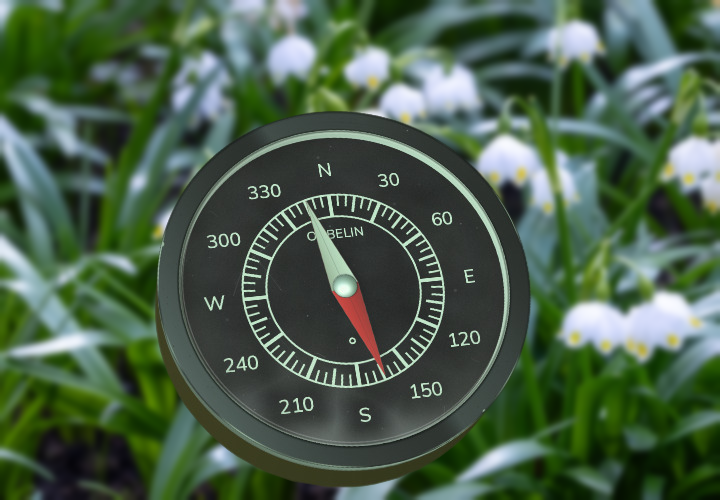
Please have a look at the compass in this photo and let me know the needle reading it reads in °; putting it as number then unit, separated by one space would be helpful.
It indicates 165 °
